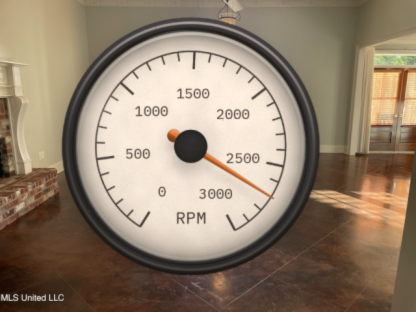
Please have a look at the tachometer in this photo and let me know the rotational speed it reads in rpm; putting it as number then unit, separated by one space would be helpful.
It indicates 2700 rpm
